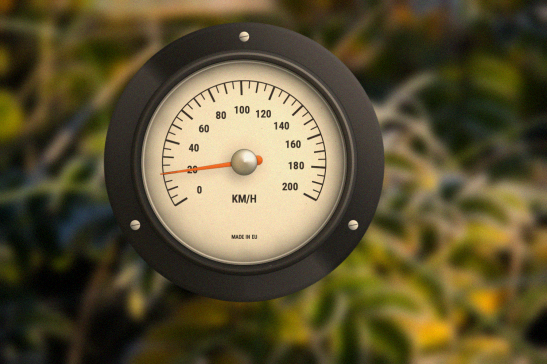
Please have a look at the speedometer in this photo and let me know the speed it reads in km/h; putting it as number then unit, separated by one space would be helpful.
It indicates 20 km/h
